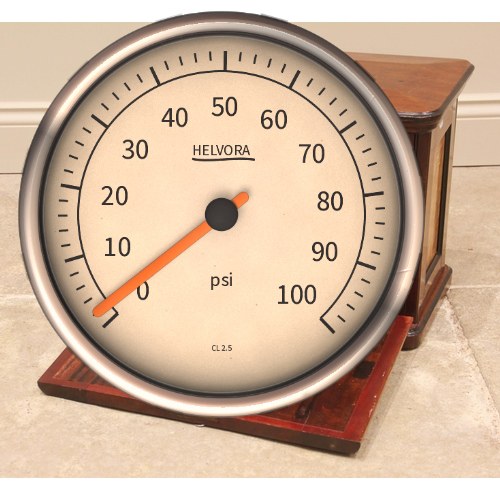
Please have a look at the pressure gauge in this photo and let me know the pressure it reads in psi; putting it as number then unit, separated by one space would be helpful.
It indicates 2 psi
